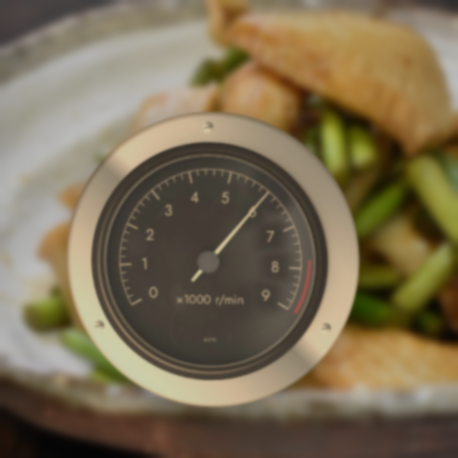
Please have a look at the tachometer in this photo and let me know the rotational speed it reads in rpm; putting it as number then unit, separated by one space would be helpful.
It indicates 6000 rpm
